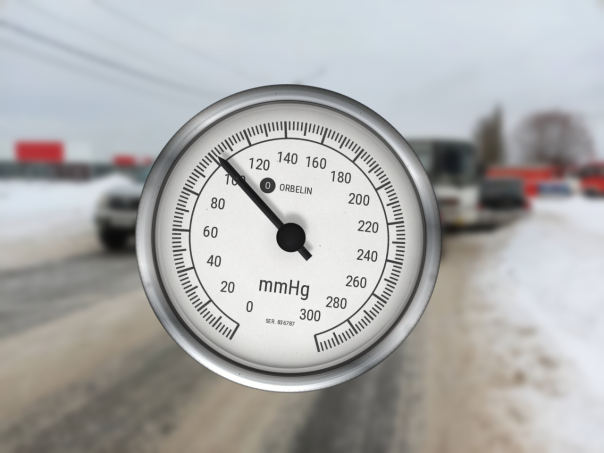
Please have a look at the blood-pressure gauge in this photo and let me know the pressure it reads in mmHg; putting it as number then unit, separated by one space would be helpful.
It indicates 102 mmHg
